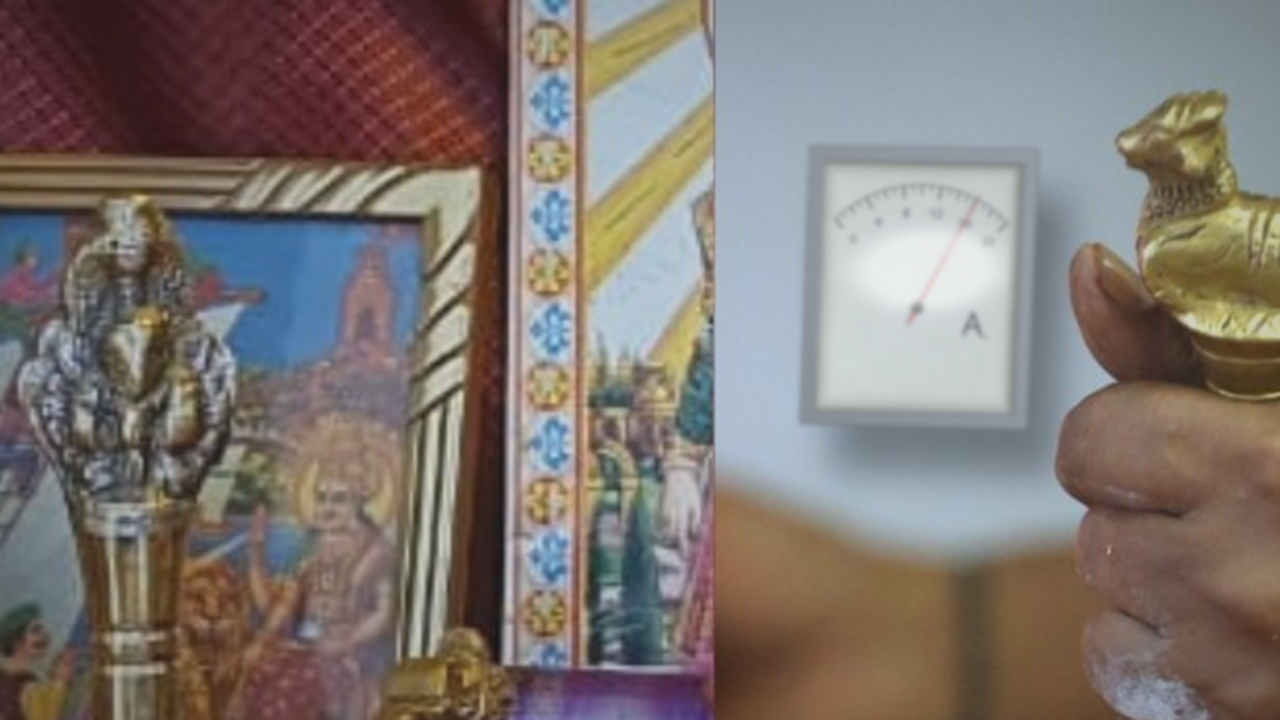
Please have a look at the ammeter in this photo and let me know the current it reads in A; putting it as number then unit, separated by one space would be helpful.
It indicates 16 A
